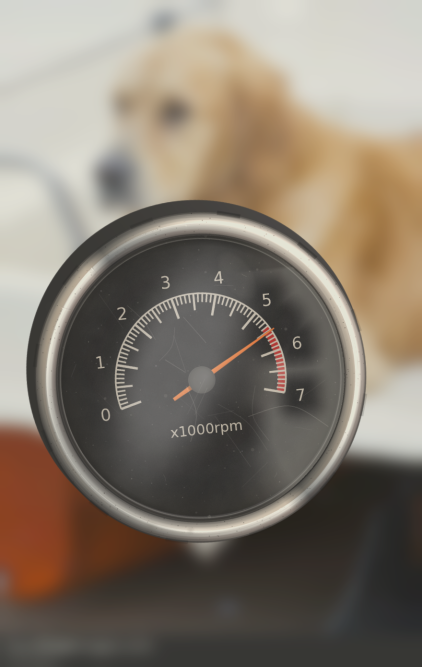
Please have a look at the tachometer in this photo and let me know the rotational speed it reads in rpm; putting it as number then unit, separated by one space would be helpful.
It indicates 5500 rpm
